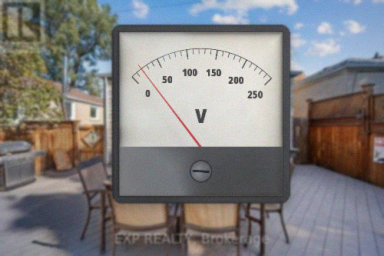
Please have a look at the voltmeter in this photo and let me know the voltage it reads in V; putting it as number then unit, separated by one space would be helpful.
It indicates 20 V
